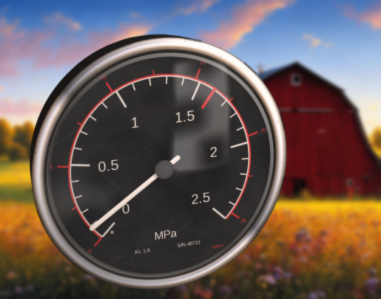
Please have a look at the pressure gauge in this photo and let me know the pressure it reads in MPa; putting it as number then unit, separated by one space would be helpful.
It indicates 0.1 MPa
